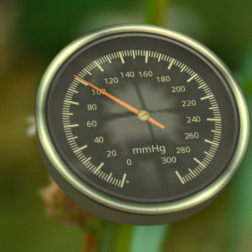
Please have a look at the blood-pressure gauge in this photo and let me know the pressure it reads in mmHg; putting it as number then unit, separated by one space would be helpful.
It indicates 100 mmHg
